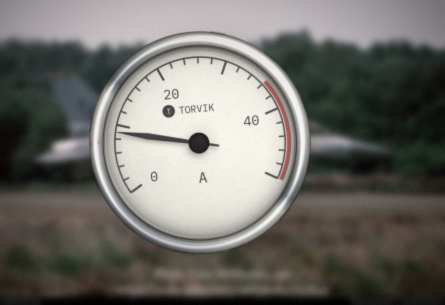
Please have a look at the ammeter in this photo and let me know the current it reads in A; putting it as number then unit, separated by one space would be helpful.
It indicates 9 A
